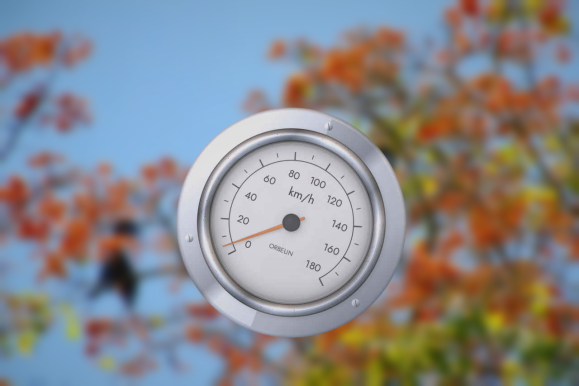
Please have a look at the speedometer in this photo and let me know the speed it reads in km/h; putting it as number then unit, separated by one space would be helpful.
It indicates 5 km/h
